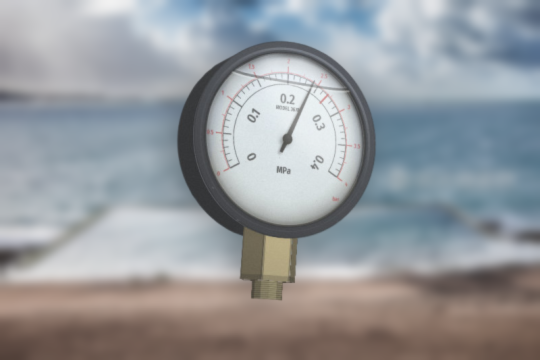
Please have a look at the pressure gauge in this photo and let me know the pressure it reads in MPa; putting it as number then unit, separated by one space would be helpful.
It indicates 0.24 MPa
